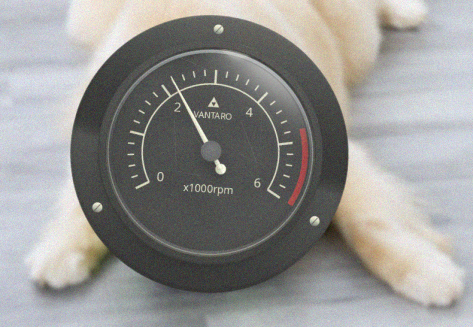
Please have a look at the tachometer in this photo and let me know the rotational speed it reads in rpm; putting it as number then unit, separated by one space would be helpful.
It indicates 2200 rpm
